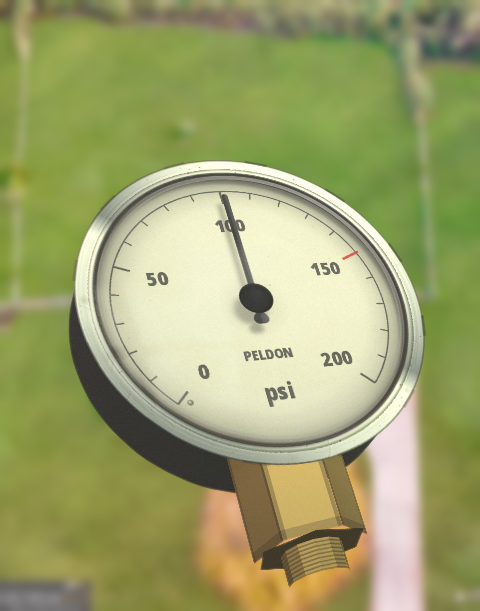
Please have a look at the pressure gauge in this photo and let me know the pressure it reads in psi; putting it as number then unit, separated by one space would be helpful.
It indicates 100 psi
